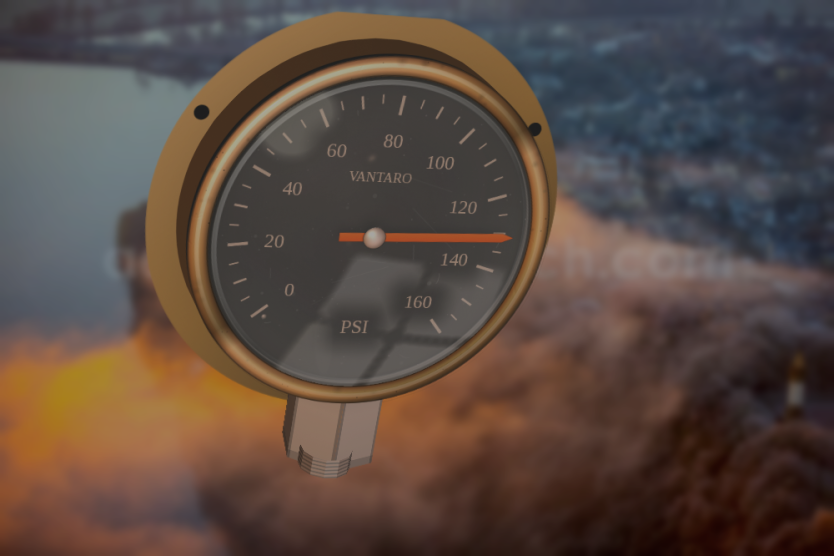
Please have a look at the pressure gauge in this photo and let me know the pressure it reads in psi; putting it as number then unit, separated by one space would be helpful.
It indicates 130 psi
